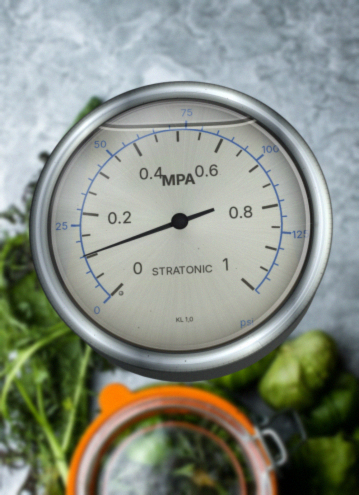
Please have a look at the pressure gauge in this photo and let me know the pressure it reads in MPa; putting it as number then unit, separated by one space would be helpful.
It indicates 0.1 MPa
